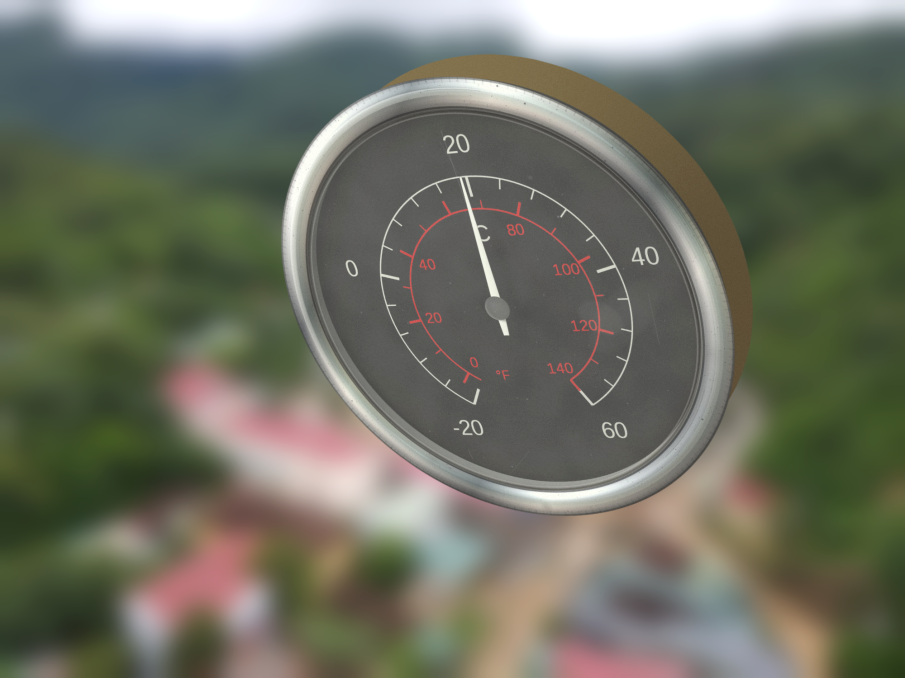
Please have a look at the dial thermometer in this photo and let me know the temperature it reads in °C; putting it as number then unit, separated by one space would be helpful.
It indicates 20 °C
